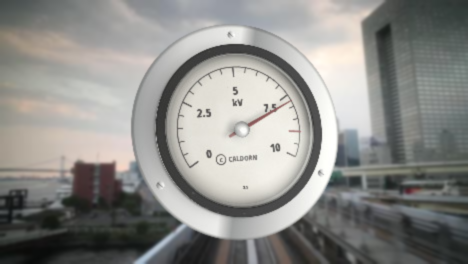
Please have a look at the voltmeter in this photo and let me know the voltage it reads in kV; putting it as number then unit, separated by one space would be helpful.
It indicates 7.75 kV
